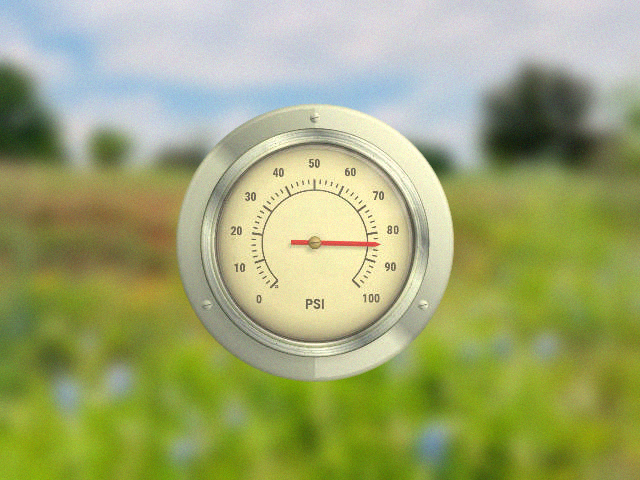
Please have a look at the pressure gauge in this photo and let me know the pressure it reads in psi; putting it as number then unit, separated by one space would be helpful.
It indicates 84 psi
